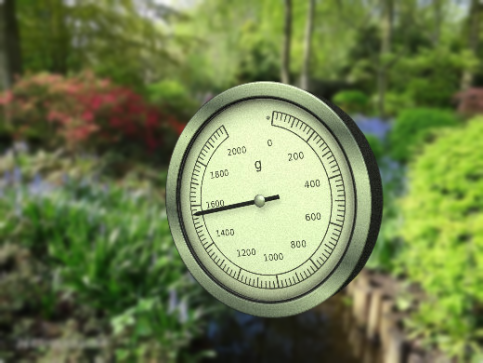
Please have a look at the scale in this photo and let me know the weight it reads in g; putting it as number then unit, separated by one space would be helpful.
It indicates 1560 g
